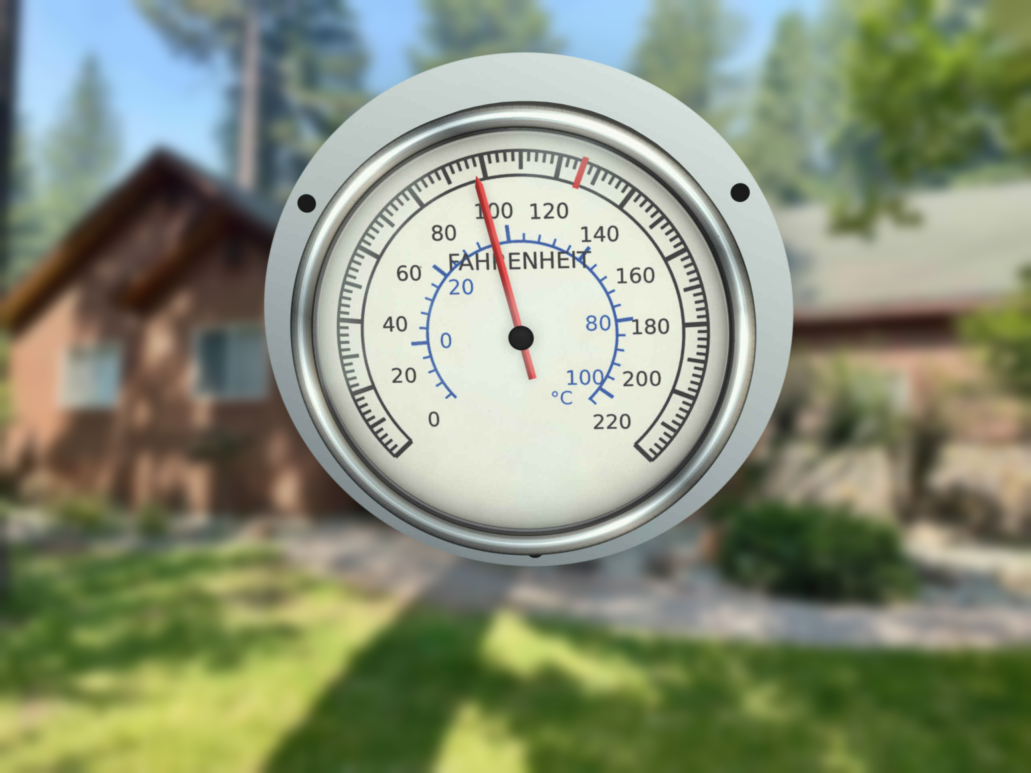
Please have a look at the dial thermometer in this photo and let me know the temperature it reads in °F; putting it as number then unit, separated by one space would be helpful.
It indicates 98 °F
